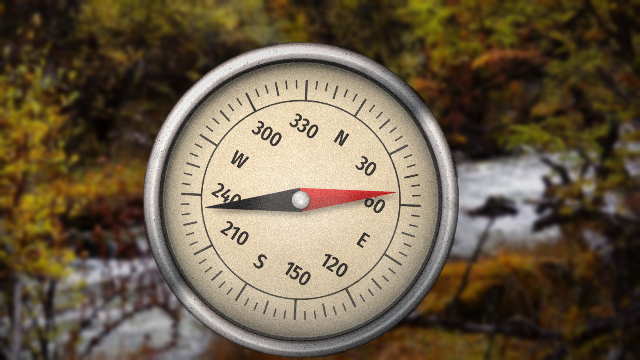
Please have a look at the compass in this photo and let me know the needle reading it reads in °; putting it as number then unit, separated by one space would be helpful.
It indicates 52.5 °
